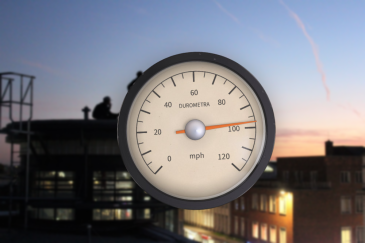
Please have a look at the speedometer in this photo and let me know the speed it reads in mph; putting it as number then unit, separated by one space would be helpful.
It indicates 97.5 mph
